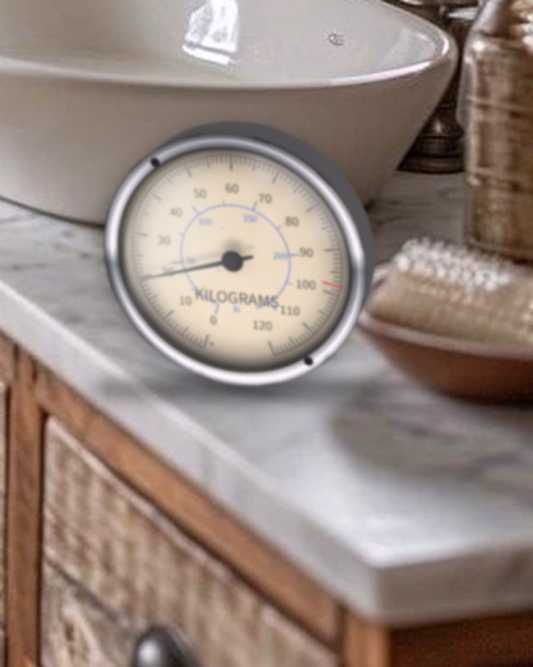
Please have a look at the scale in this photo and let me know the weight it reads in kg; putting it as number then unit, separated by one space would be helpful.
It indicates 20 kg
